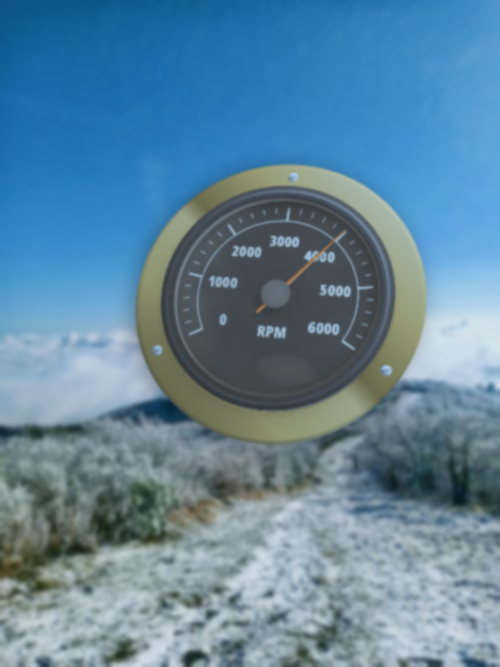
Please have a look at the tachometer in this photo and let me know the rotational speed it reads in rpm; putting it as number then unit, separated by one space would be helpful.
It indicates 4000 rpm
